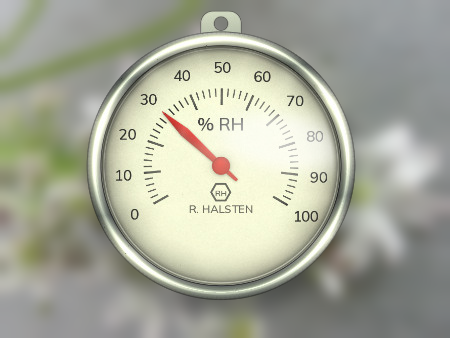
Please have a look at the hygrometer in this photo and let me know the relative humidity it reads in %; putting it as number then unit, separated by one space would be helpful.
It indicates 30 %
